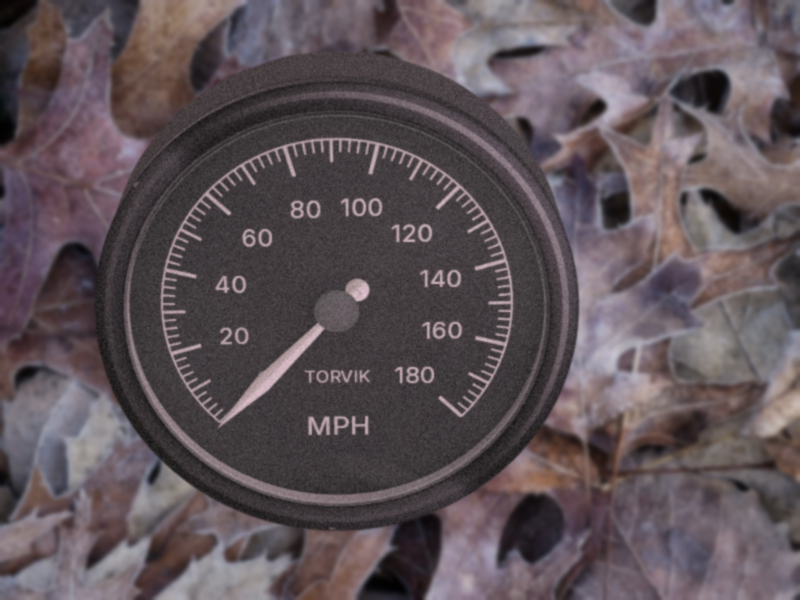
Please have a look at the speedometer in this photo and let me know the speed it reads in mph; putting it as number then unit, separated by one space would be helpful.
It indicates 0 mph
